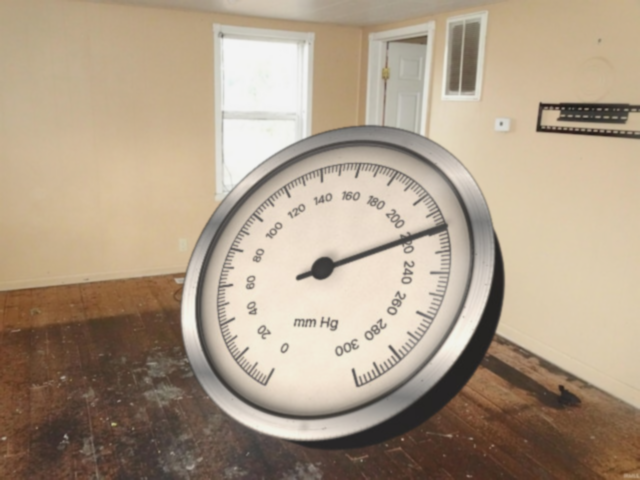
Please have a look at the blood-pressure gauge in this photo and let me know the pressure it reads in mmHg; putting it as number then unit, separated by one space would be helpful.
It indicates 220 mmHg
